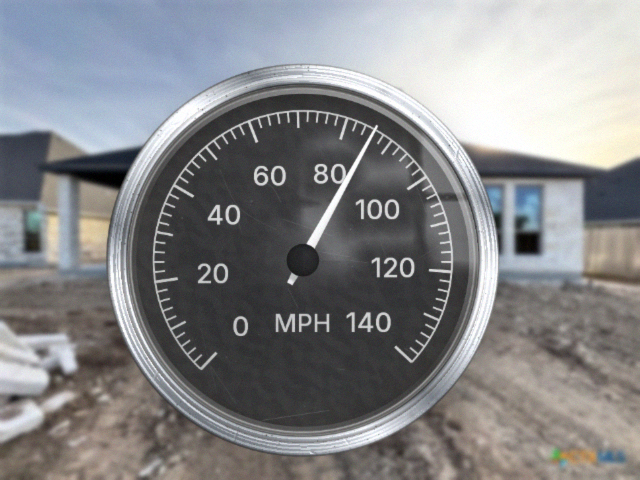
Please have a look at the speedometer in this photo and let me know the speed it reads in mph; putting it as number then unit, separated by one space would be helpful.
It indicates 86 mph
